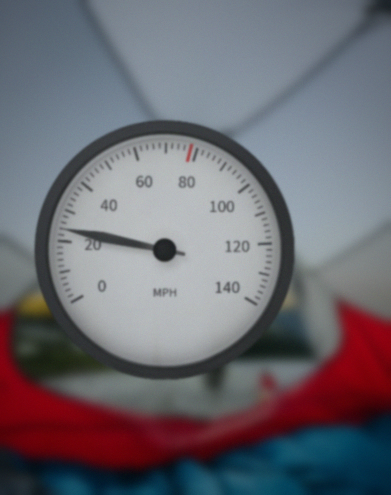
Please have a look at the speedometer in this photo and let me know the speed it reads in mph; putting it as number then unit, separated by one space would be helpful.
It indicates 24 mph
